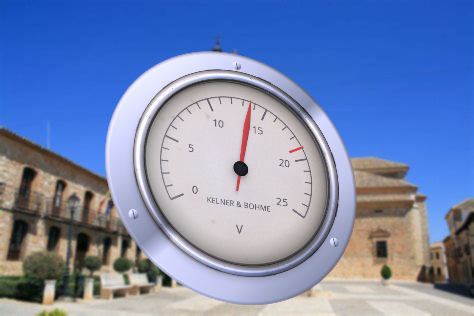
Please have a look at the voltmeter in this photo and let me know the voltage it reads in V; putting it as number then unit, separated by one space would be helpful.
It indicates 13.5 V
